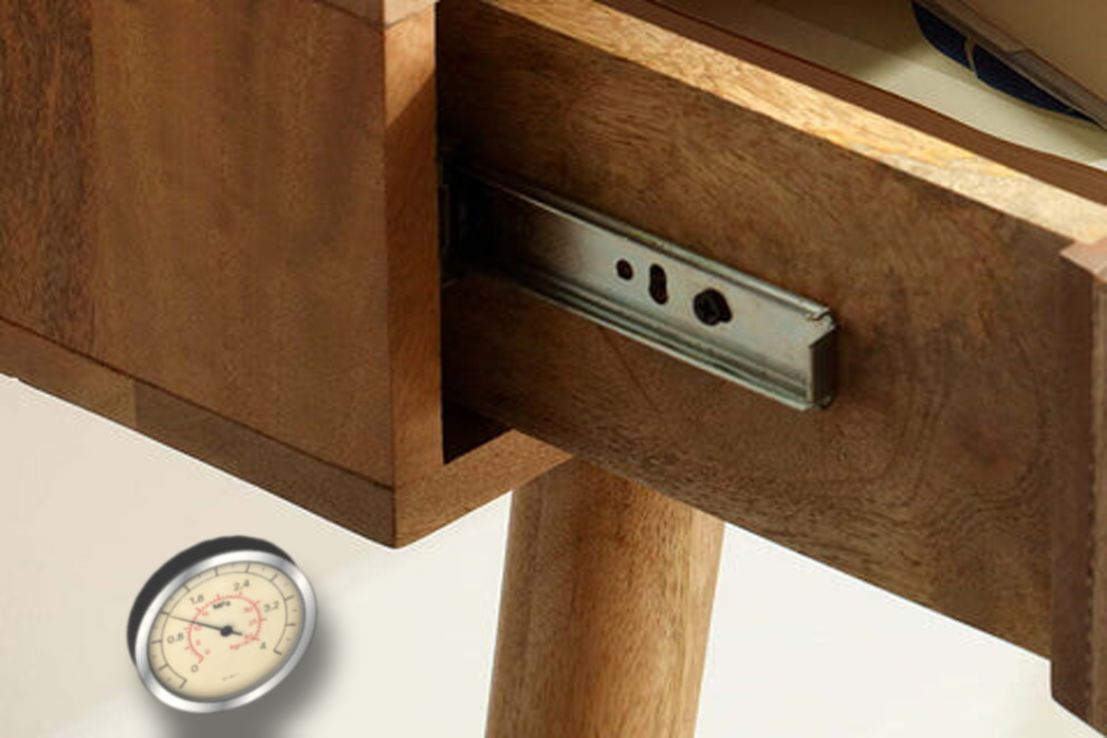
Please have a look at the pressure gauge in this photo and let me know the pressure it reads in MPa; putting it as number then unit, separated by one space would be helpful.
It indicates 1.2 MPa
